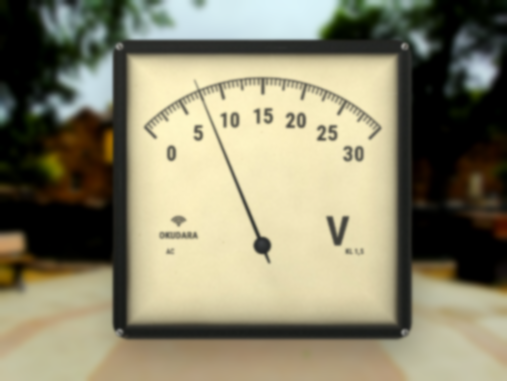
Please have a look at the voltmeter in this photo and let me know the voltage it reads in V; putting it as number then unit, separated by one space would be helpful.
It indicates 7.5 V
